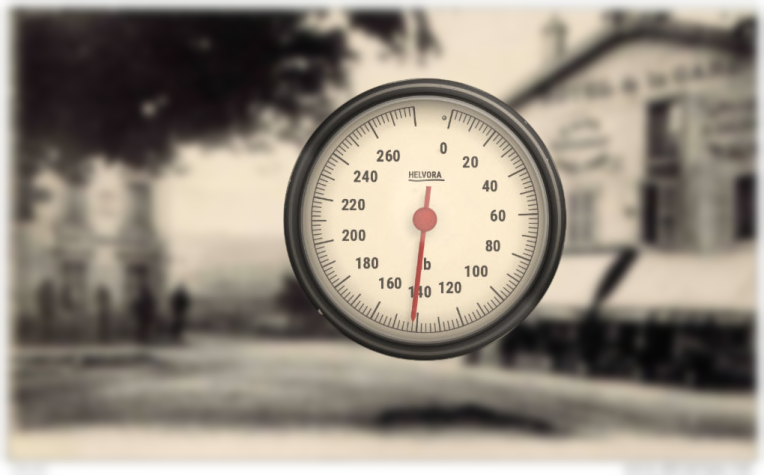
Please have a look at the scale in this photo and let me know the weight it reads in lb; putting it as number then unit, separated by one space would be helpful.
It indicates 142 lb
